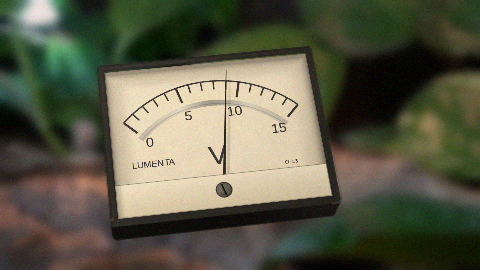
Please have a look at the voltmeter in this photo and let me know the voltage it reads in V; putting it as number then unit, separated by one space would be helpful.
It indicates 9 V
